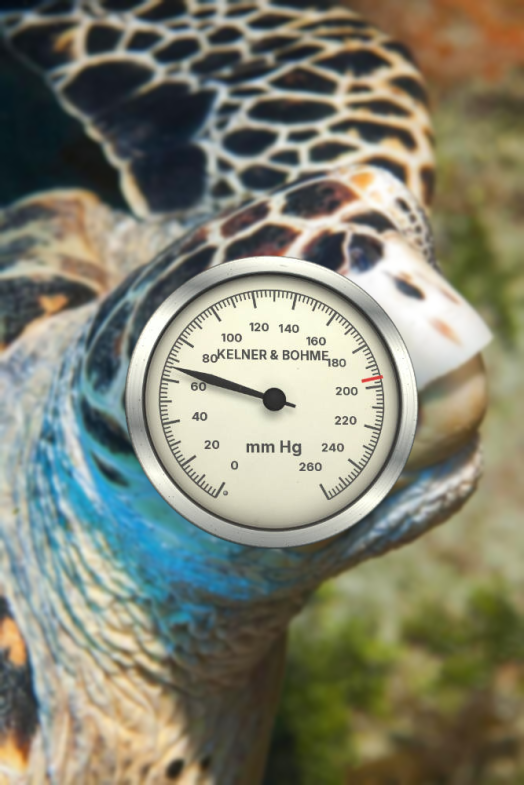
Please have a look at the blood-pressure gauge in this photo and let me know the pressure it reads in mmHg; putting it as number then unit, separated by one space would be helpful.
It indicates 66 mmHg
